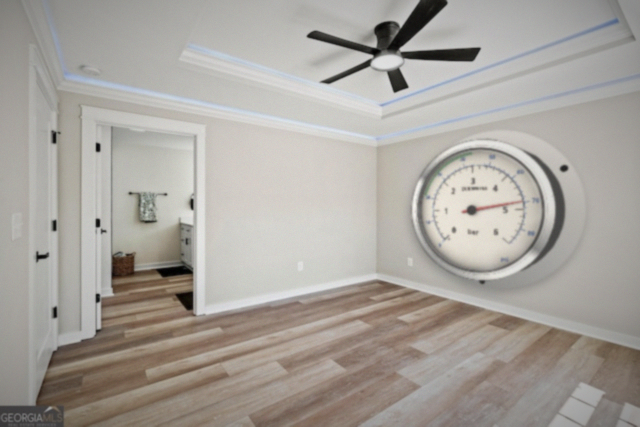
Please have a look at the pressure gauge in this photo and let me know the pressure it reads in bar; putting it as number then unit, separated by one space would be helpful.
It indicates 4.8 bar
